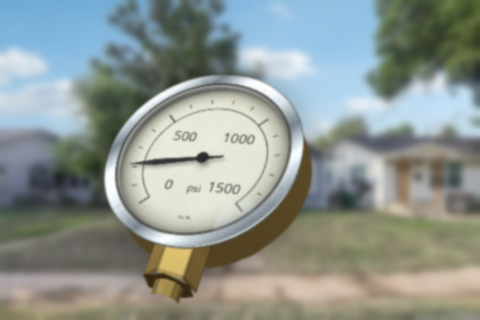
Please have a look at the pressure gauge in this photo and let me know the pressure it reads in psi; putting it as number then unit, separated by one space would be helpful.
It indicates 200 psi
